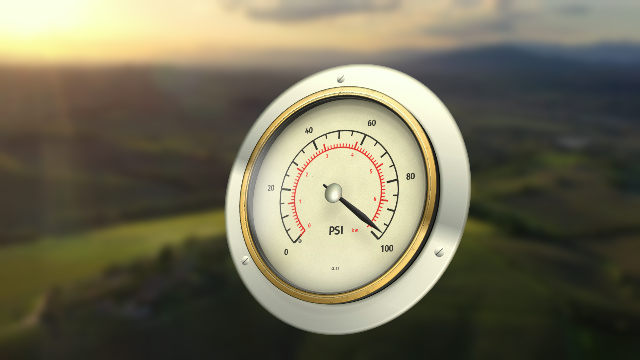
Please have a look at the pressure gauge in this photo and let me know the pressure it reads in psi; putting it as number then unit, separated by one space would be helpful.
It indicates 97.5 psi
